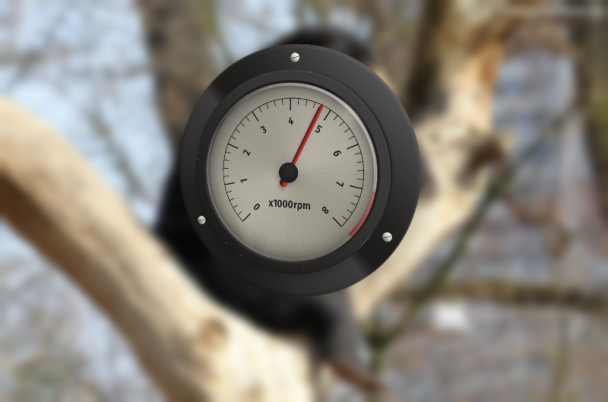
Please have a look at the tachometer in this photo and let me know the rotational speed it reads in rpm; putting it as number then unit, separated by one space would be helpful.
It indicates 4800 rpm
